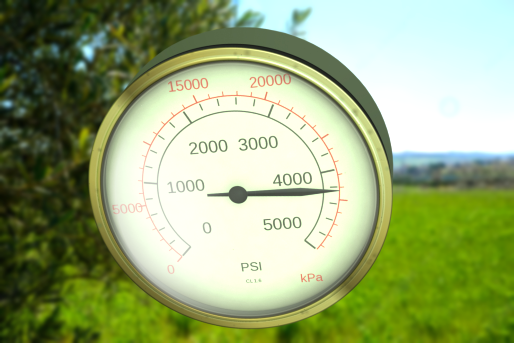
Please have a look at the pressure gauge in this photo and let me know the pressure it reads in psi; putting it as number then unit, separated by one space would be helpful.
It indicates 4200 psi
